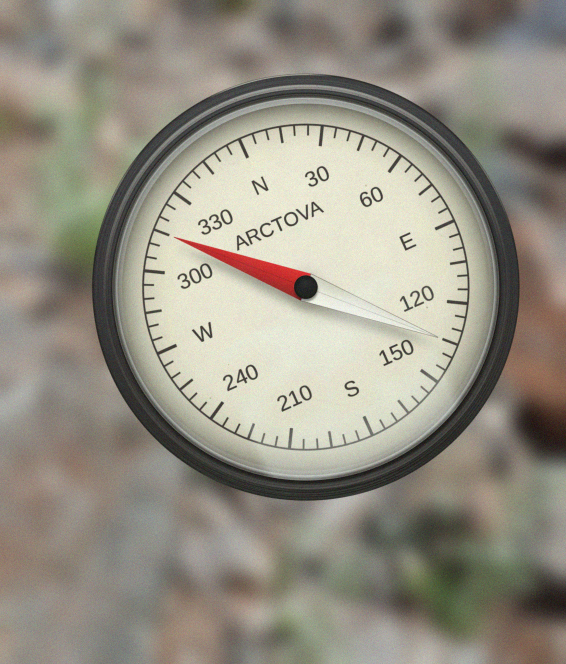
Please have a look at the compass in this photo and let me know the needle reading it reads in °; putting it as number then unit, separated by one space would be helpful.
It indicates 315 °
